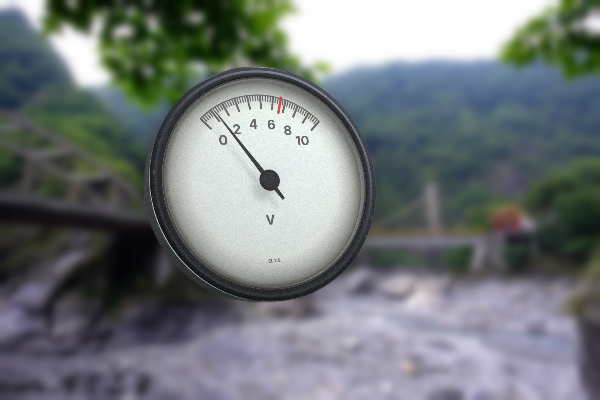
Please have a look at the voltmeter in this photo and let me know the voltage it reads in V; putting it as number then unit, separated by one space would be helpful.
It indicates 1 V
